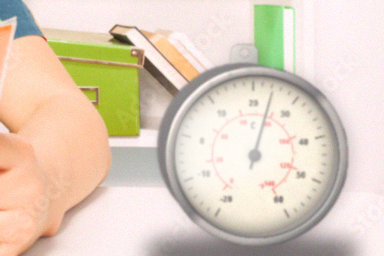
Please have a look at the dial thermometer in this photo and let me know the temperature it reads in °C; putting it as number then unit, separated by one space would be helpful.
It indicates 24 °C
